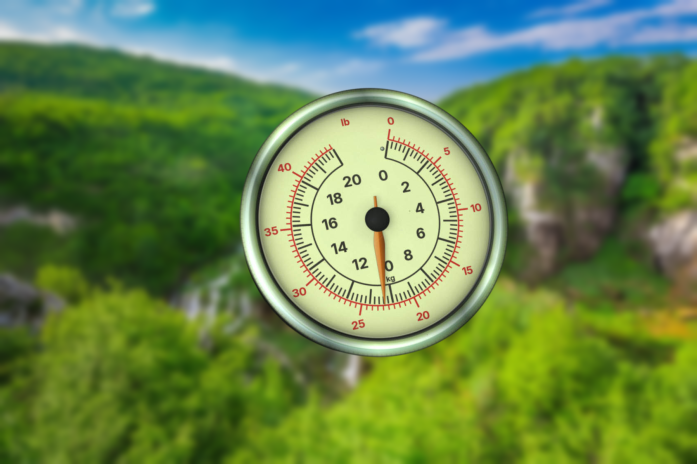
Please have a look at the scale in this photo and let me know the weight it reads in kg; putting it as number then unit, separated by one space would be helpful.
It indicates 10.4 kg
